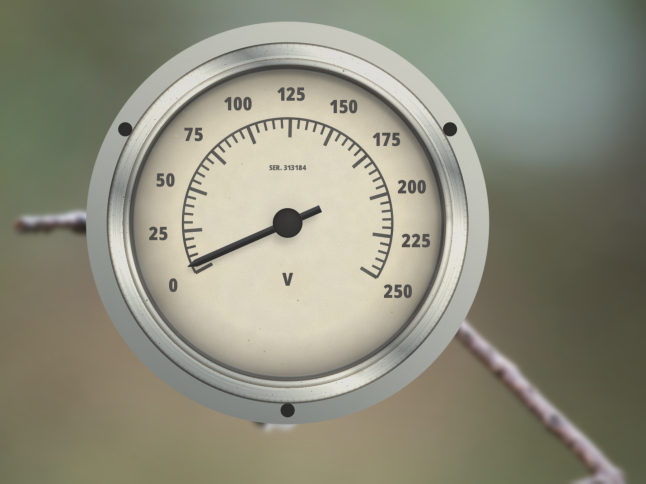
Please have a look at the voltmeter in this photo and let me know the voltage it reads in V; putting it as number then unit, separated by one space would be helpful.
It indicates 5 V
